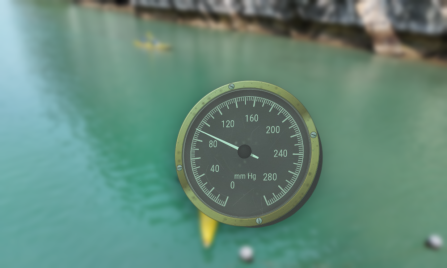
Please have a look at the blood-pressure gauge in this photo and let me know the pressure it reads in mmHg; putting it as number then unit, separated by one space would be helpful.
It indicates 90 mmHg
